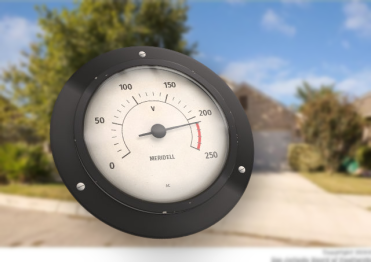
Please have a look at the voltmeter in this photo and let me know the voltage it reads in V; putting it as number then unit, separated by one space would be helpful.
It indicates 210 V
